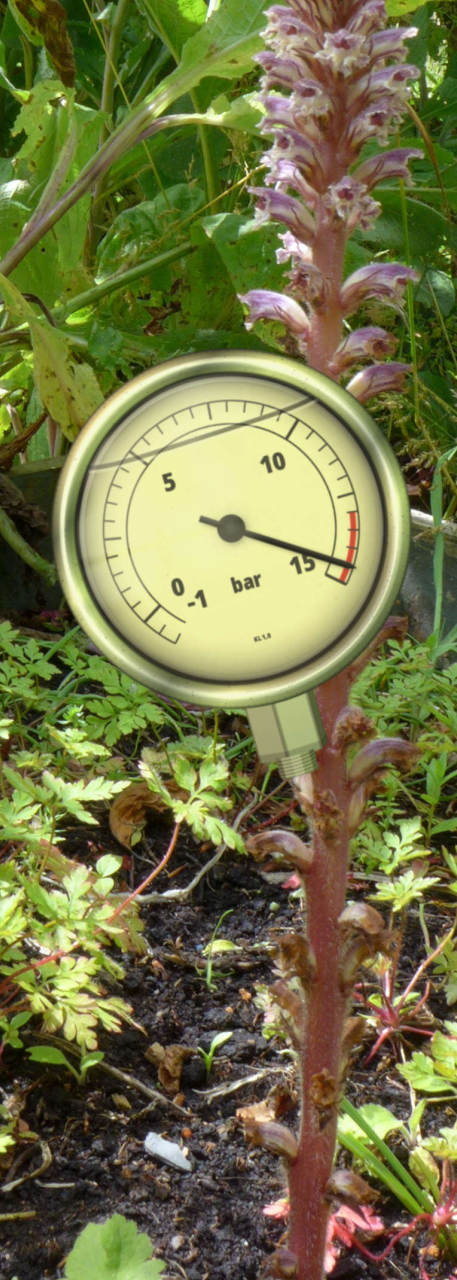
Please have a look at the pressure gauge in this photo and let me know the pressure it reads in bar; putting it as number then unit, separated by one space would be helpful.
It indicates 14.5 bar
